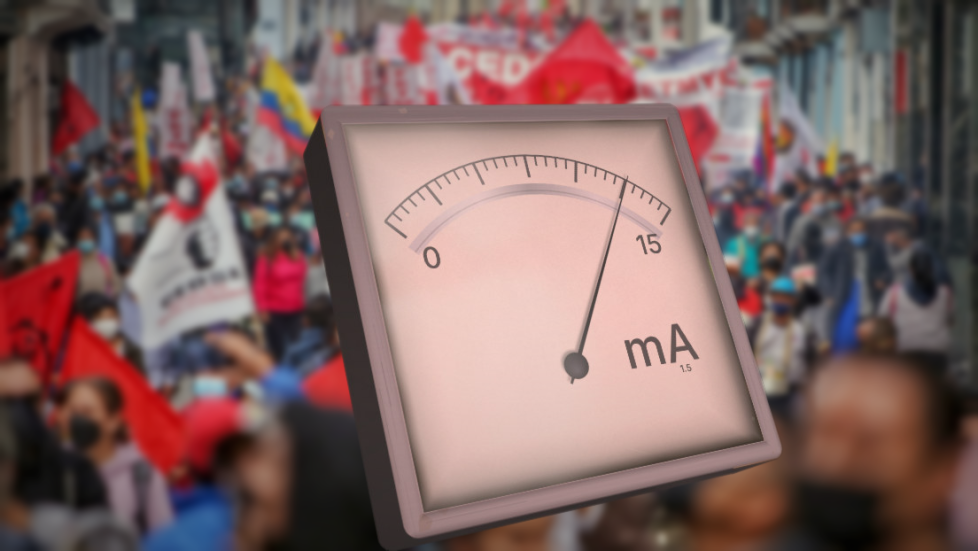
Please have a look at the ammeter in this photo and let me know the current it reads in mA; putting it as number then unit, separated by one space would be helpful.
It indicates 12.5 mA
